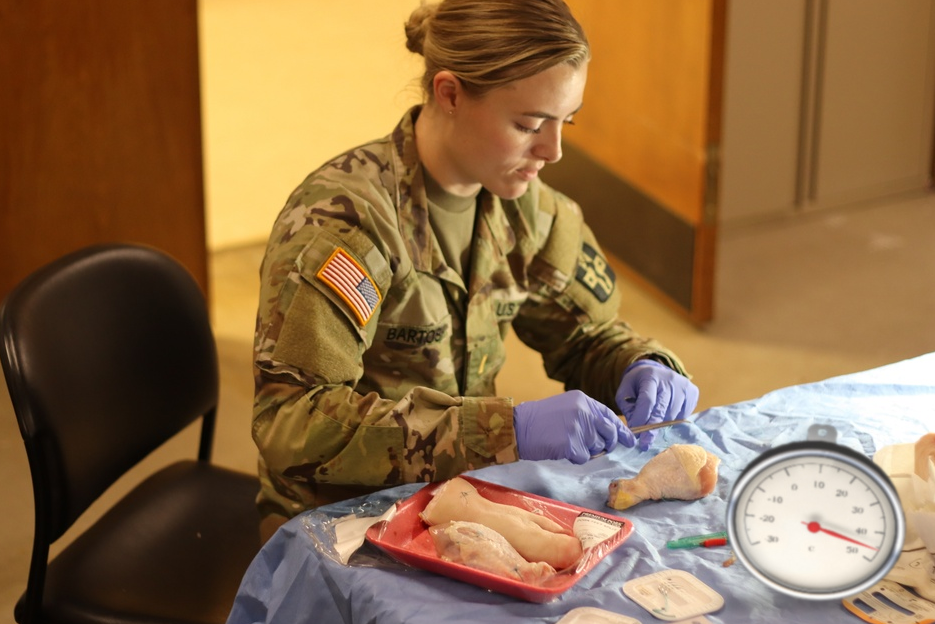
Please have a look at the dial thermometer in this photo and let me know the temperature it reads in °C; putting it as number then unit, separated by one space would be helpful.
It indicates 45 °C
